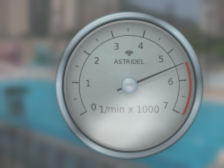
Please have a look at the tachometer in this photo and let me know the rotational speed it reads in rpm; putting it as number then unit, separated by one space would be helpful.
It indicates 5500 rpm
